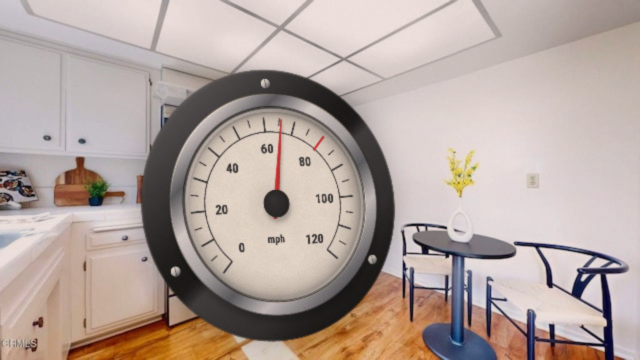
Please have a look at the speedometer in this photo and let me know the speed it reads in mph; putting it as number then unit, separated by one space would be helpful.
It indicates 65 mph
